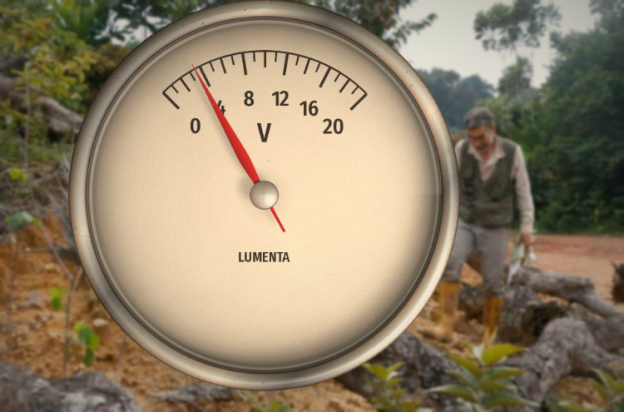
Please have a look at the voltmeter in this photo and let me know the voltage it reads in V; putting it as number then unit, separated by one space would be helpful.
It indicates 3.5 V
